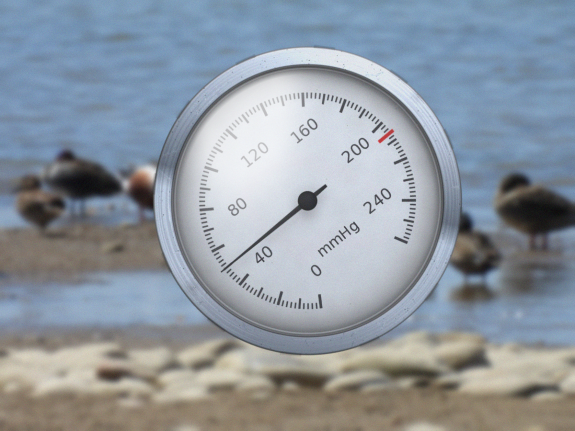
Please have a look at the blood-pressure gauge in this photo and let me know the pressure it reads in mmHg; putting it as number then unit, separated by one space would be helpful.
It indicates 50 mmHg
